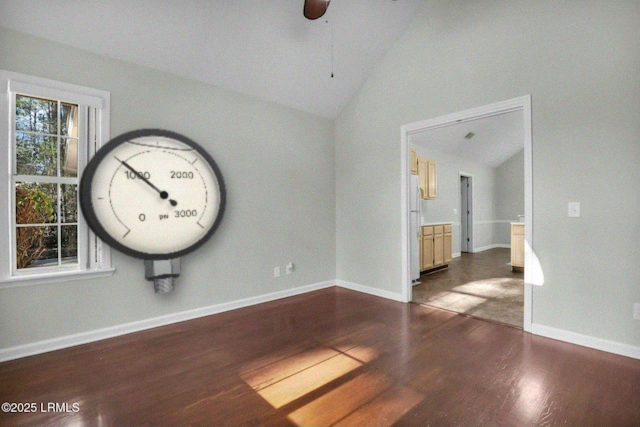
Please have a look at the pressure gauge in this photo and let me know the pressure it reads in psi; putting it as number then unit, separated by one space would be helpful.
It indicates 1000 psi
